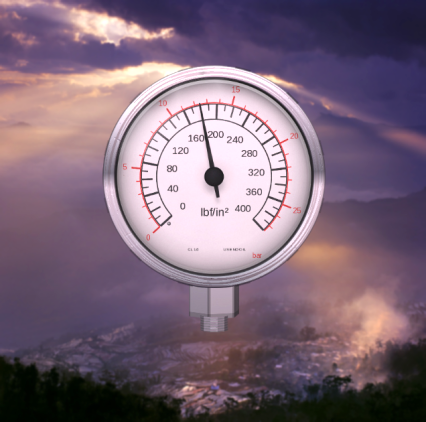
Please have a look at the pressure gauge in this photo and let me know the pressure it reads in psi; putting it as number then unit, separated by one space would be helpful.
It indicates 180 psi
